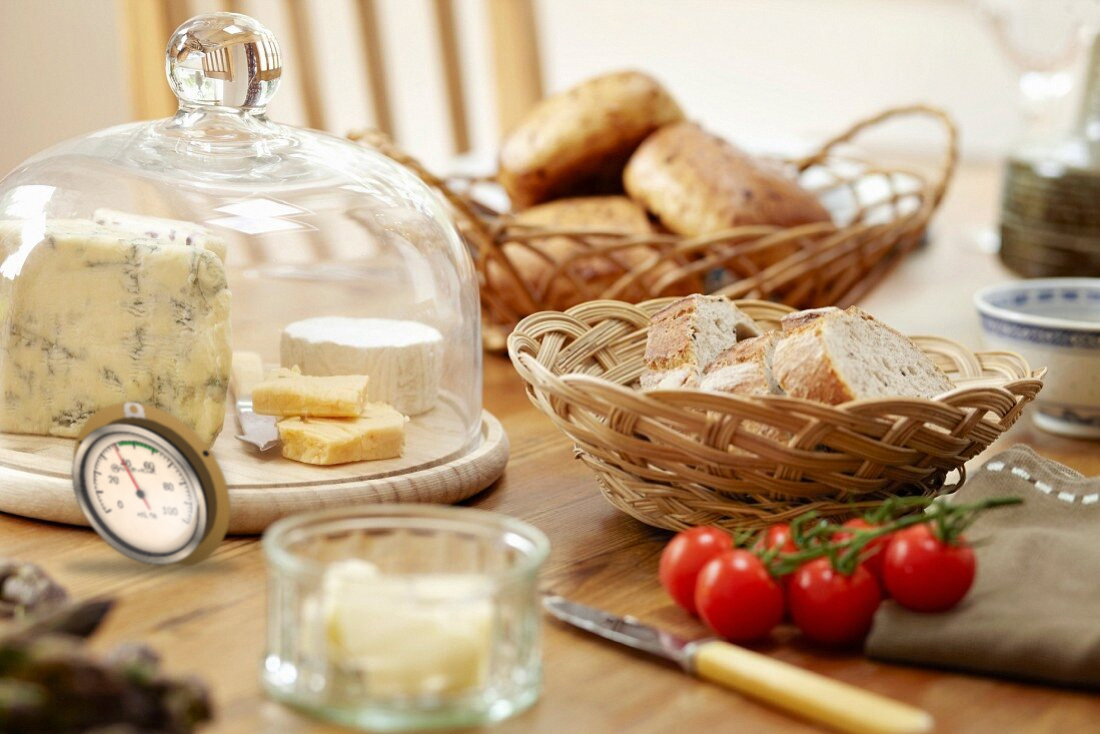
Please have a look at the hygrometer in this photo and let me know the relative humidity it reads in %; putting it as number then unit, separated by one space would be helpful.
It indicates 40 %
